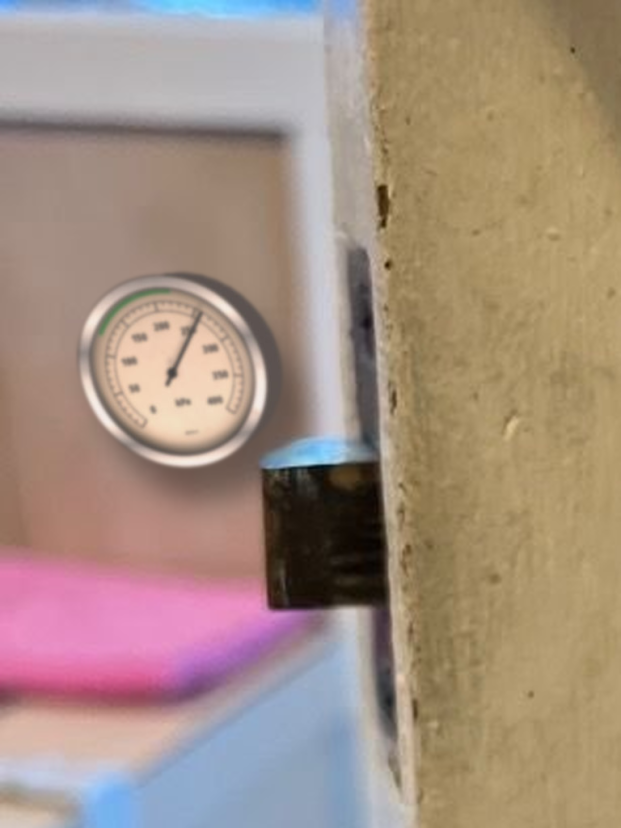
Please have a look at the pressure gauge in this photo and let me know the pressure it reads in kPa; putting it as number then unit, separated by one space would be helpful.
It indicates 260 kPa
